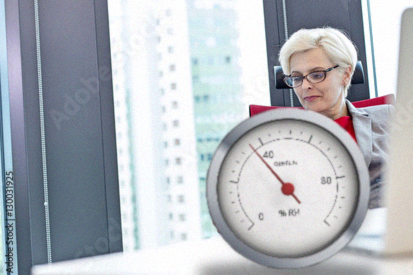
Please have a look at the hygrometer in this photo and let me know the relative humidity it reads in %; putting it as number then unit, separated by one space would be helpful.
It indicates 36 %
